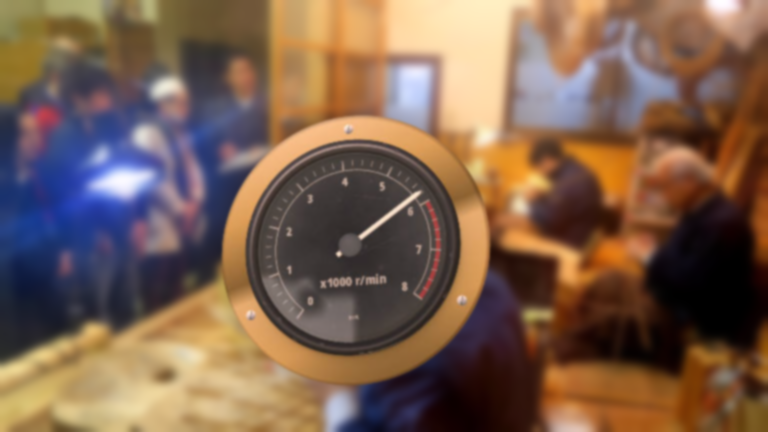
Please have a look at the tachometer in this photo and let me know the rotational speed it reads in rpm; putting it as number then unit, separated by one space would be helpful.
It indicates 5800 rpm
